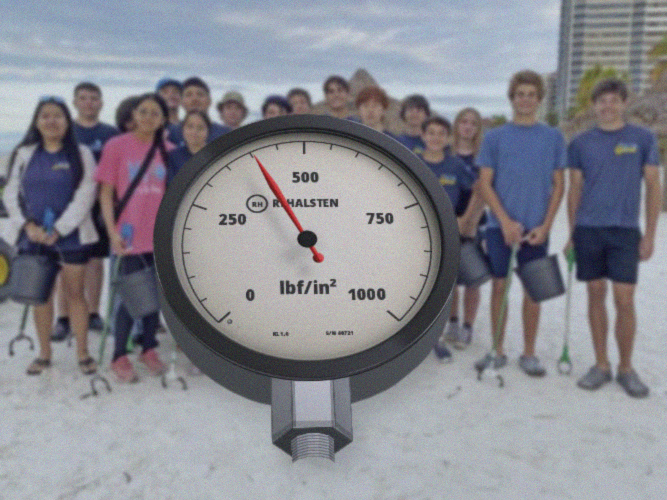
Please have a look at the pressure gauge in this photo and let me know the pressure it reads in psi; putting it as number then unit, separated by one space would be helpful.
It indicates 400 psi
